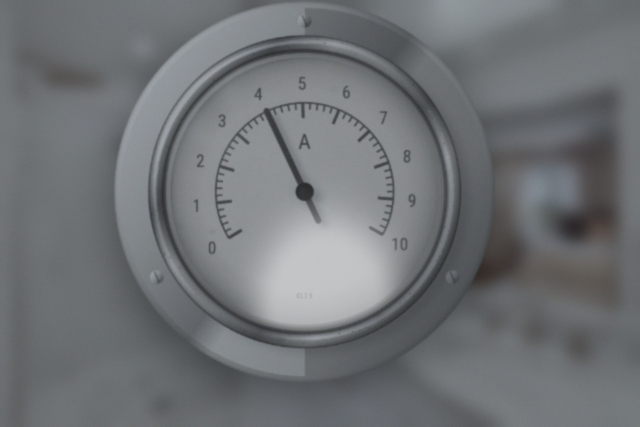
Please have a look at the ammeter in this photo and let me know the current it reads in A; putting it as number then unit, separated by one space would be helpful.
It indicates 4 A
